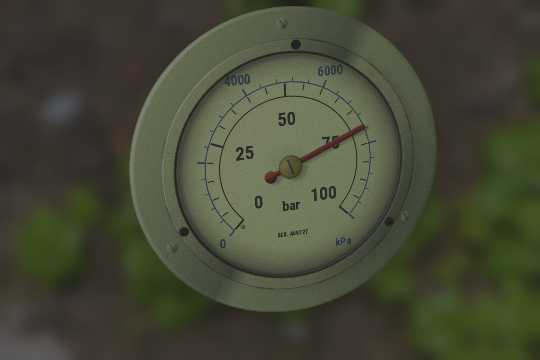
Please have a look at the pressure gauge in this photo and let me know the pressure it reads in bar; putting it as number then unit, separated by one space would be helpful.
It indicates 75 bar
